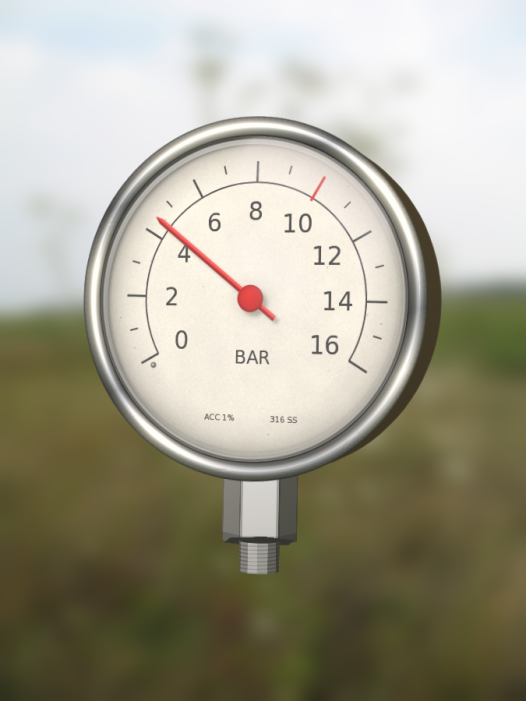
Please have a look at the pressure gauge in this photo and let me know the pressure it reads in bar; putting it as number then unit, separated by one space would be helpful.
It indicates 4.5 bar
